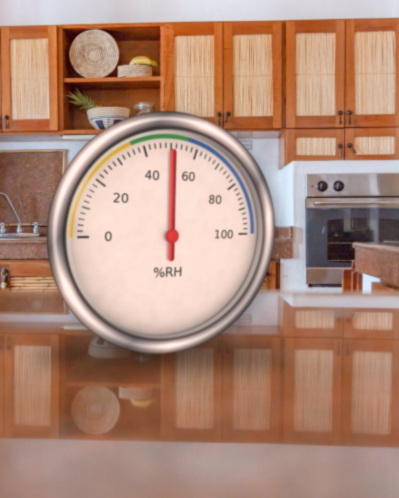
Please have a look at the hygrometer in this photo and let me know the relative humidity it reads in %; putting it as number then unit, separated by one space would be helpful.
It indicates 50 %
